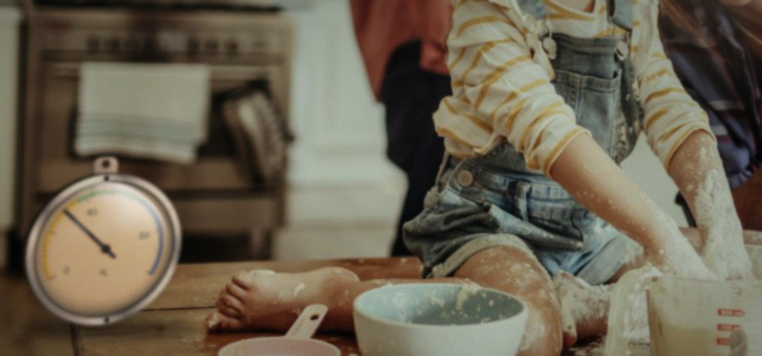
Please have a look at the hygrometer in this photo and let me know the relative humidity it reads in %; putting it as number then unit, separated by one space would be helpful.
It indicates 30 %
